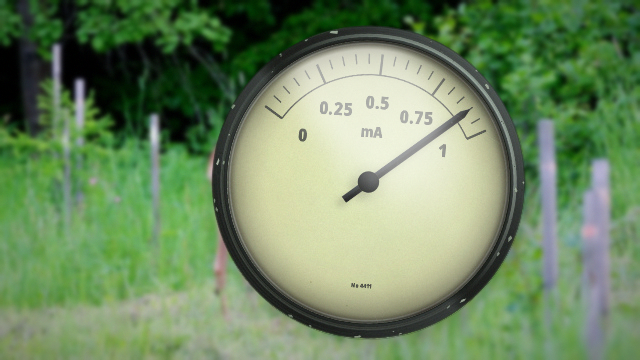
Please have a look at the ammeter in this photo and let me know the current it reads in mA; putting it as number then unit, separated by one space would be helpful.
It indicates 0.9 mA
